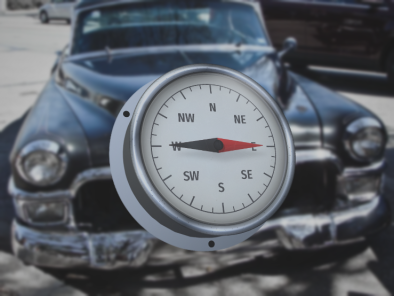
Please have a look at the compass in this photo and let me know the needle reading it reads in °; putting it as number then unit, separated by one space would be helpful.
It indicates 90 °
